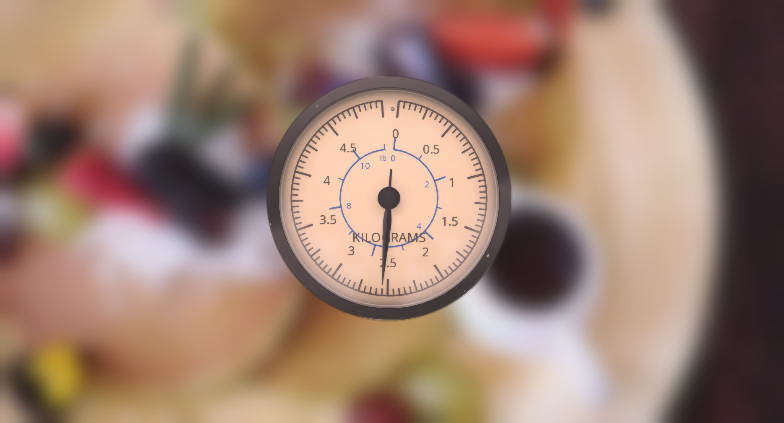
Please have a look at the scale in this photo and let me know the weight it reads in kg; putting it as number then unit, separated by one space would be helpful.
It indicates 2.55 kg
